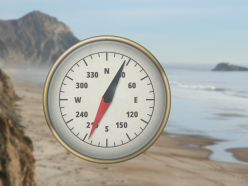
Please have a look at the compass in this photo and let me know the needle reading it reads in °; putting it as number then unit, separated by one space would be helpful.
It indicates 205 °
